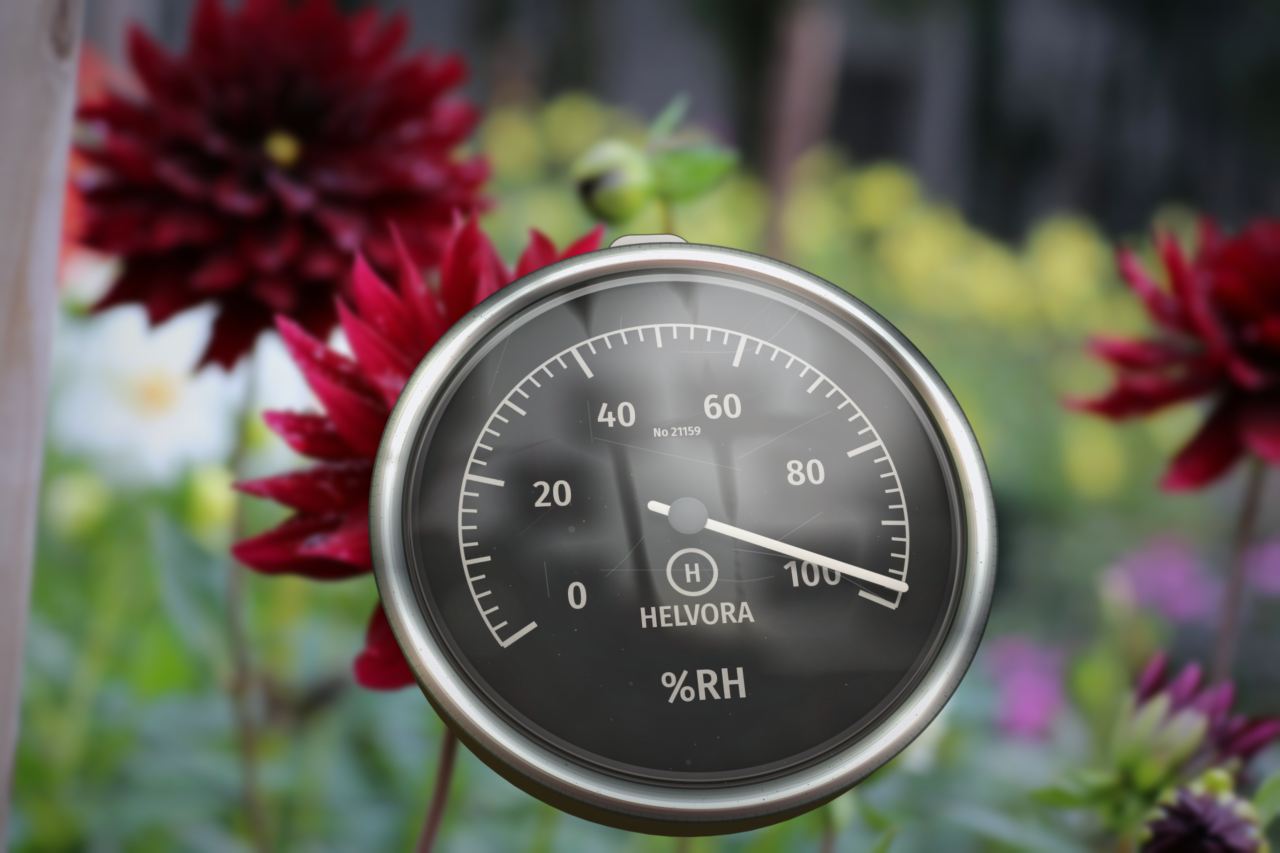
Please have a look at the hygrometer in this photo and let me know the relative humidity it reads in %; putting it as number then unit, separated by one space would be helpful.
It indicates 98 %
